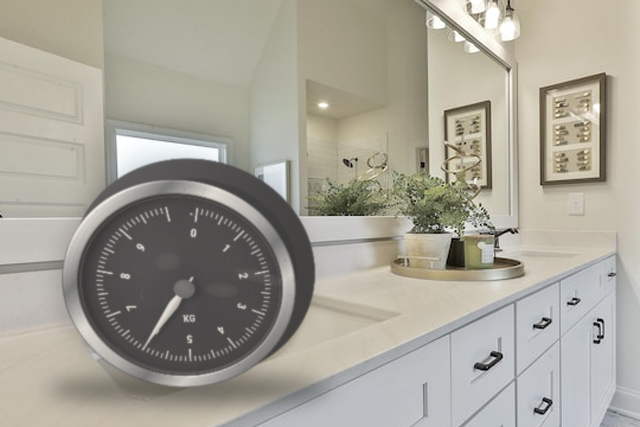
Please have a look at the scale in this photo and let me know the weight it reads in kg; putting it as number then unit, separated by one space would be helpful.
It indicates 6 kg
